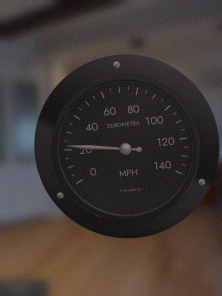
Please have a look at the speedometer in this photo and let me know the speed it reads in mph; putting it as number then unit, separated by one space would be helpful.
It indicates 22.5 mph
